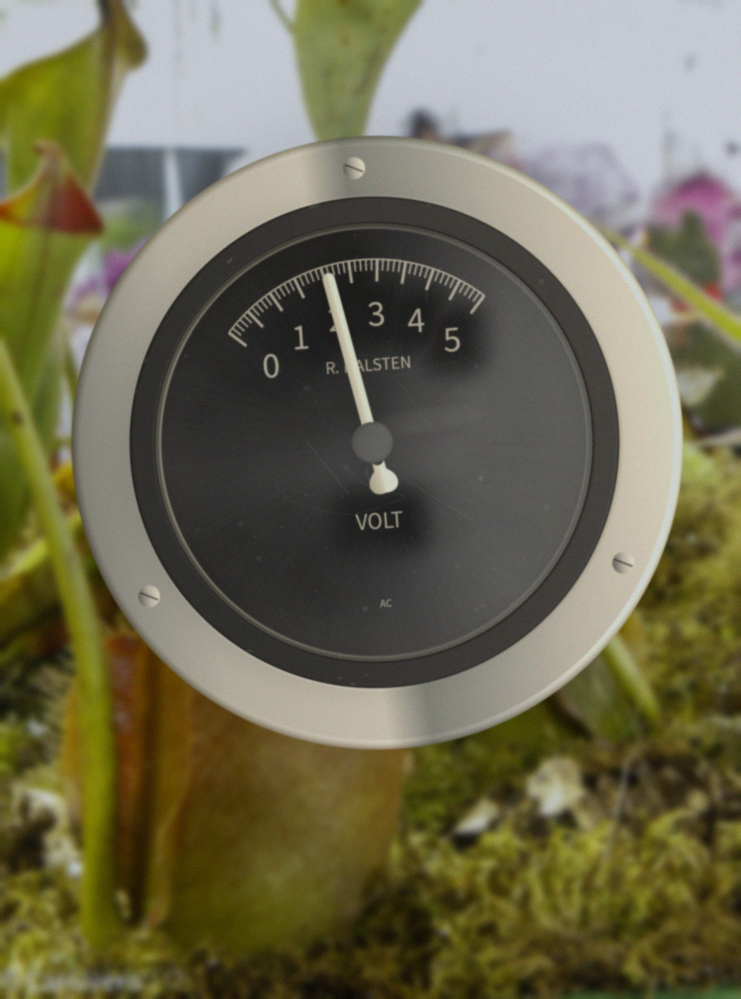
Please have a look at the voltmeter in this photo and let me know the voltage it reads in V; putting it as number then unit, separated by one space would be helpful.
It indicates 2.1 V
